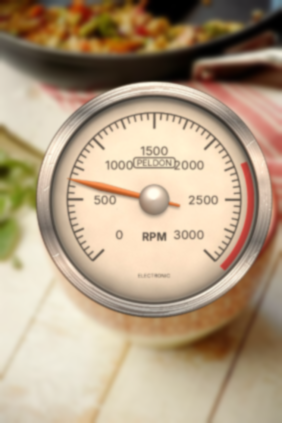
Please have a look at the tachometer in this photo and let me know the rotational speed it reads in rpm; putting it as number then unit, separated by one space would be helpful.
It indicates 650 rpm
